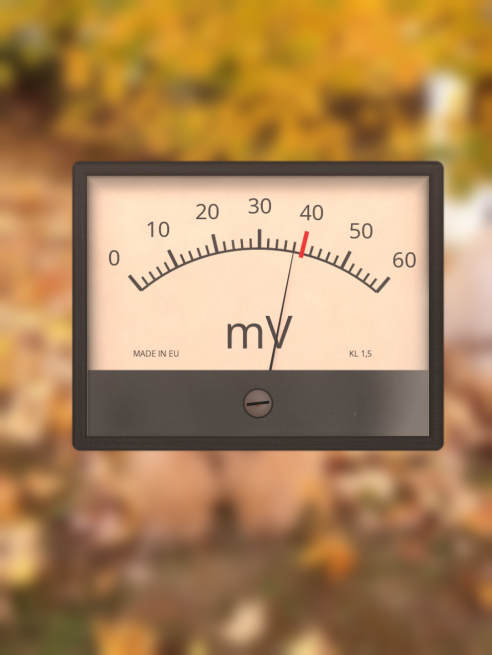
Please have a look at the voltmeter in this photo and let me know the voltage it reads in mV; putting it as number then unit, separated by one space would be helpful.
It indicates 38 mV
